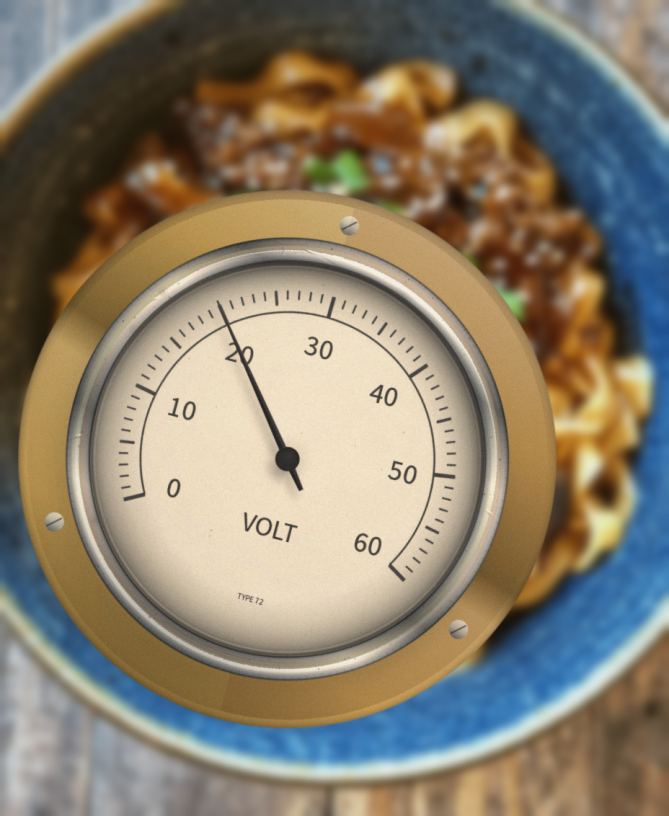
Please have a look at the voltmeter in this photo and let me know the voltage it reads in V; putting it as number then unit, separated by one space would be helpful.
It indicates 20 V
